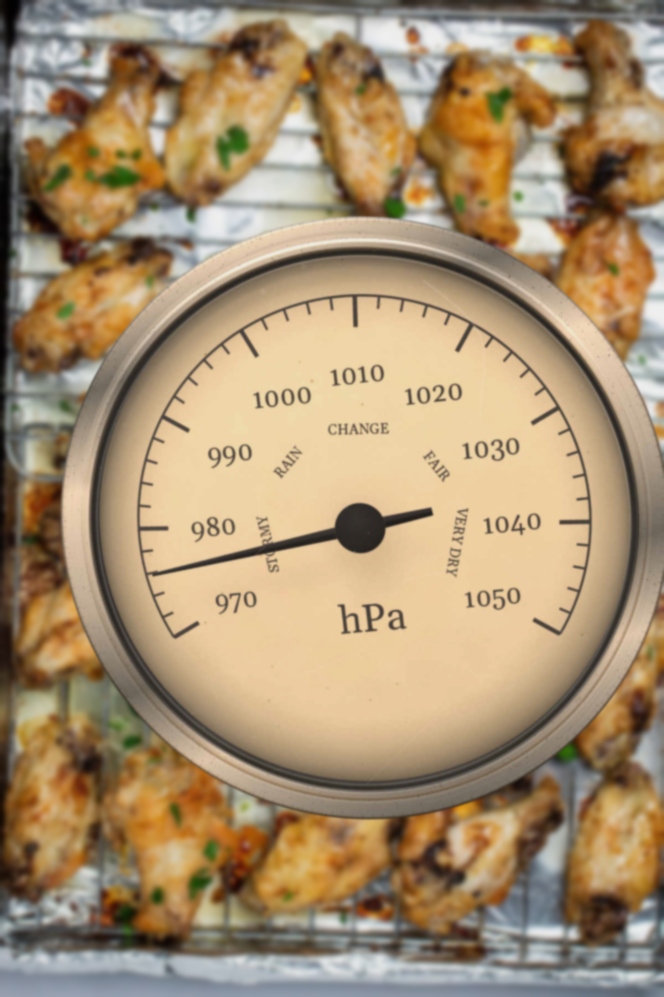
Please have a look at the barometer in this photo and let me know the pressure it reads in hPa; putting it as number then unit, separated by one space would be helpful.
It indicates 976 hPa
